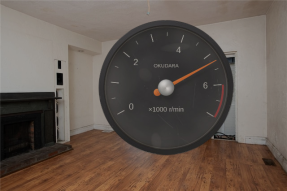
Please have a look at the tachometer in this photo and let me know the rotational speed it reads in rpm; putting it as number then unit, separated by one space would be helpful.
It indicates 5250 rpm
